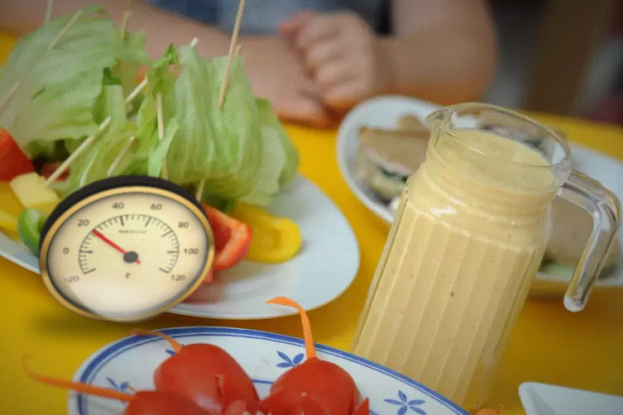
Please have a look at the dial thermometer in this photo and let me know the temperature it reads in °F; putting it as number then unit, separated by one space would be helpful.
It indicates 20 °F
